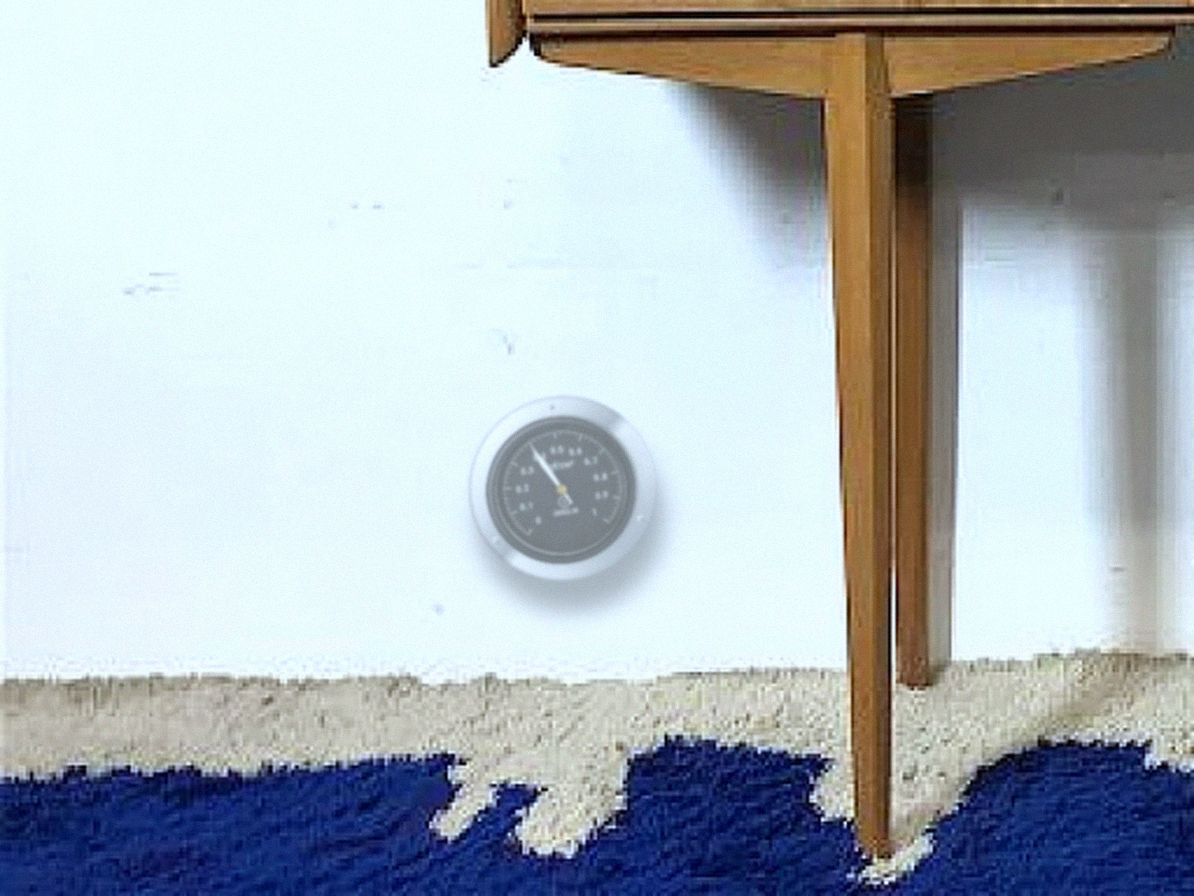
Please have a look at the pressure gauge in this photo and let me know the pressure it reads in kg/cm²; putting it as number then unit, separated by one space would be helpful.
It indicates 0.4 kg/cm²
